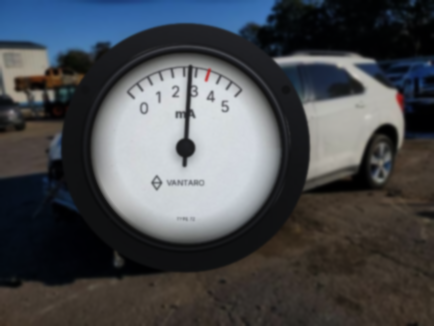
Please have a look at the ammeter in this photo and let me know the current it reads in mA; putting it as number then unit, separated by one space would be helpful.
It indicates 2.75 mA
